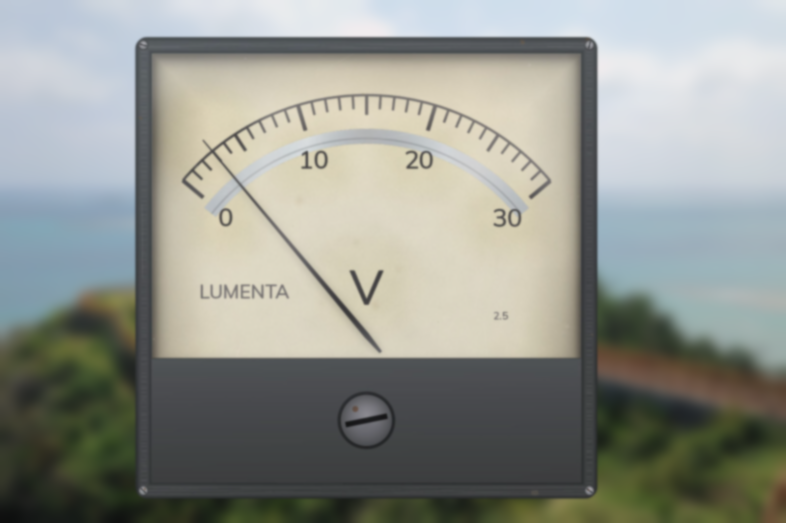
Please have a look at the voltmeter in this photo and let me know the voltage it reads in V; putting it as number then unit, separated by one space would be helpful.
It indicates 3 V
